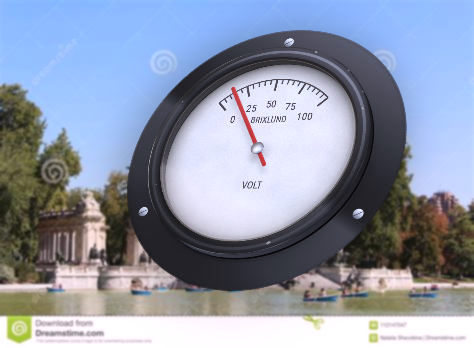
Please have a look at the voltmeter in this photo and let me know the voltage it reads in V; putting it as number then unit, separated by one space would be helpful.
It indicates 15 V
